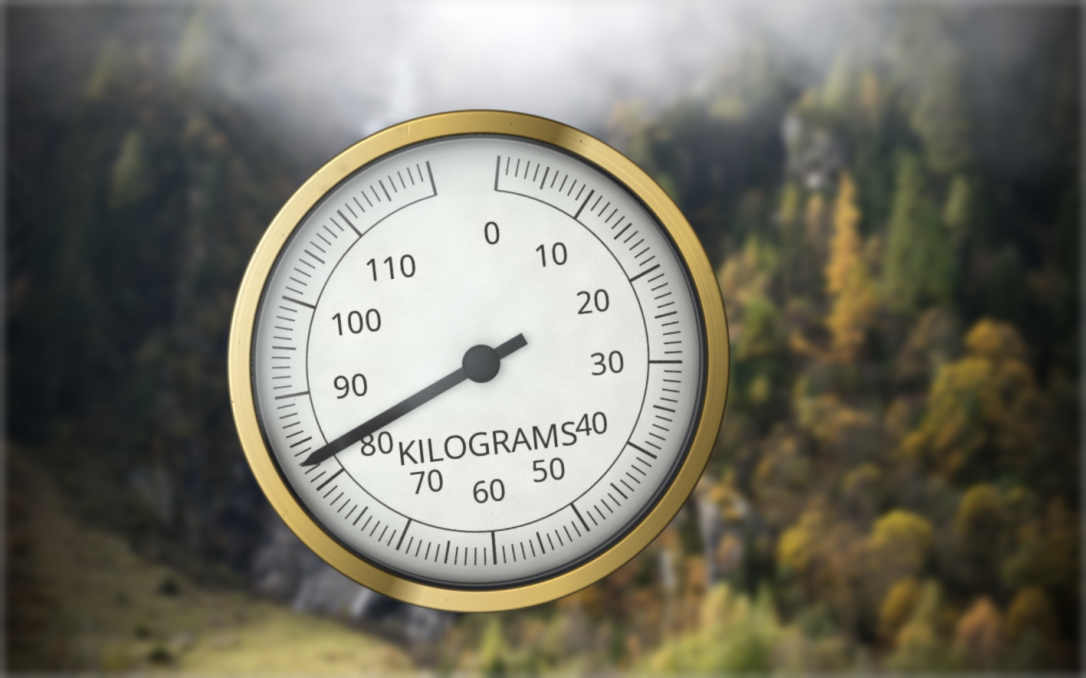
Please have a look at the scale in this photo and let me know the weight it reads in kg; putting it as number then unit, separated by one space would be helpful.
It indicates 83 kg
